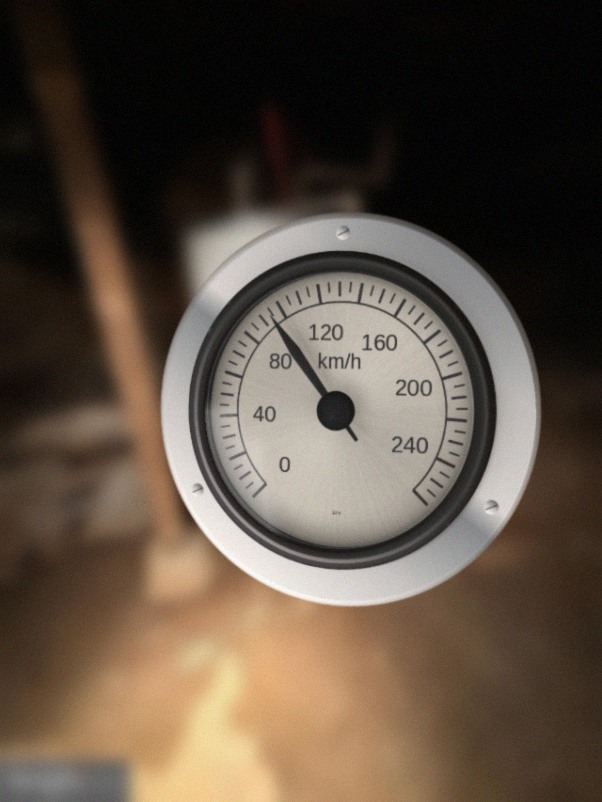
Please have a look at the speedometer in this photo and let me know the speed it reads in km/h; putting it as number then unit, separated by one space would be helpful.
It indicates 95 km/h
